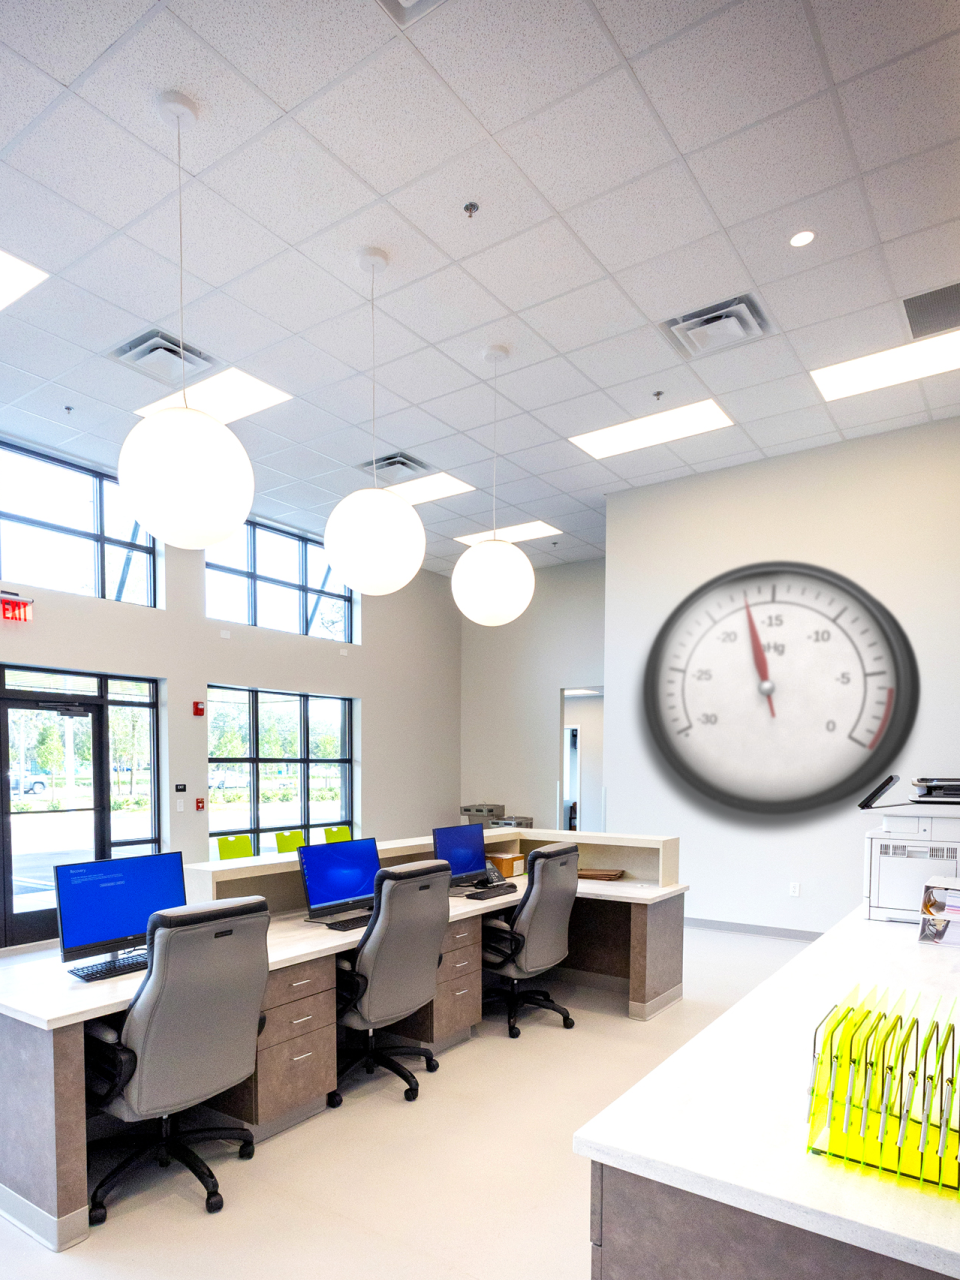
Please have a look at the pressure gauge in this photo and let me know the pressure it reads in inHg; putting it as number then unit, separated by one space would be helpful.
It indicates -17 inHg
